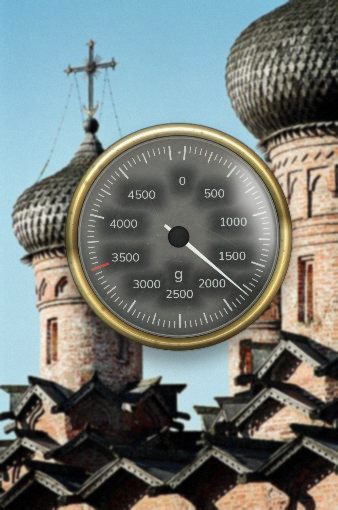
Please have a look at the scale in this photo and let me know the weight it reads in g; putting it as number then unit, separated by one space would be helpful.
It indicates 1800 g
